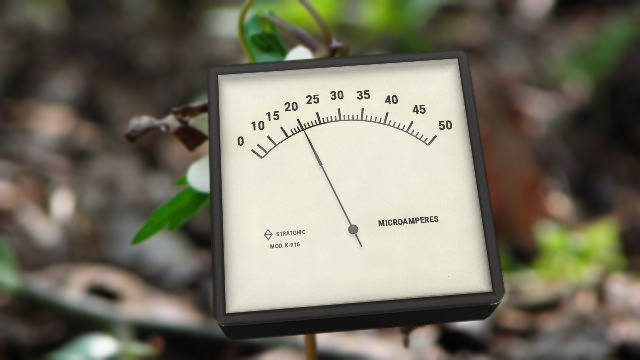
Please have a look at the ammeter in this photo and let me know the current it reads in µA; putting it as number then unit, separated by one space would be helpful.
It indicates 20 µA
